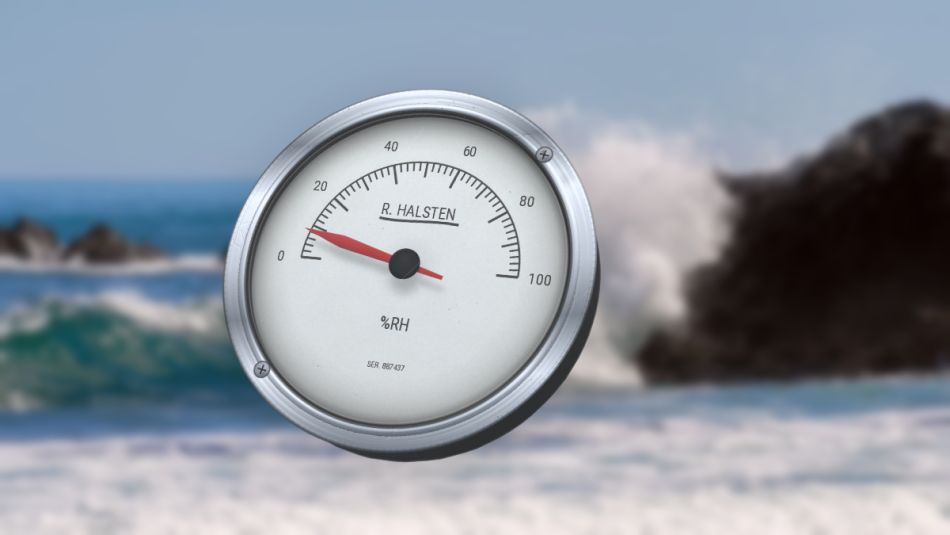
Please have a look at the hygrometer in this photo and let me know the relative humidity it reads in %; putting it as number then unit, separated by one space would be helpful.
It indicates 8 %
